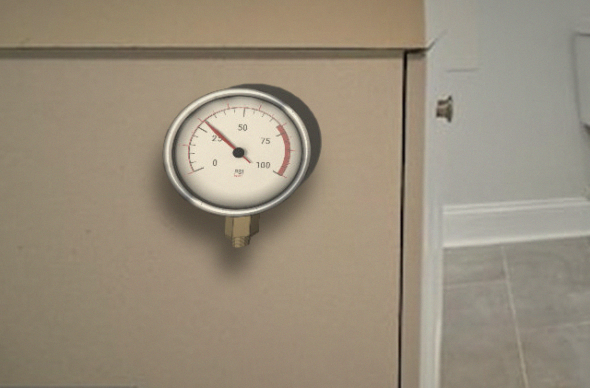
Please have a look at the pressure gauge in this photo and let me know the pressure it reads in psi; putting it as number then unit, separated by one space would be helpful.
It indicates 30 psi
